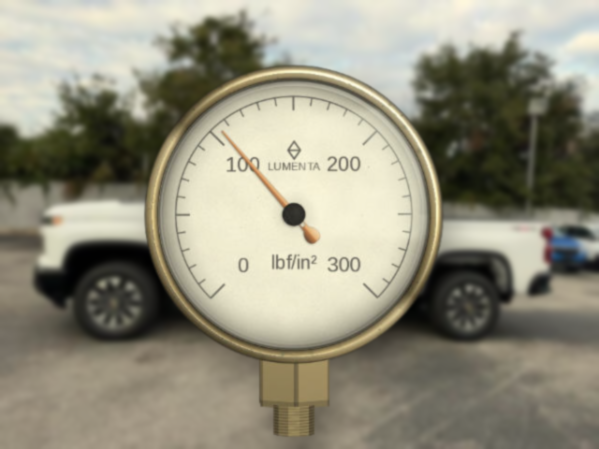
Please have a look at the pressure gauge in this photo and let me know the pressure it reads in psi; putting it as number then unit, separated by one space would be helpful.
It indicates 105 psi
